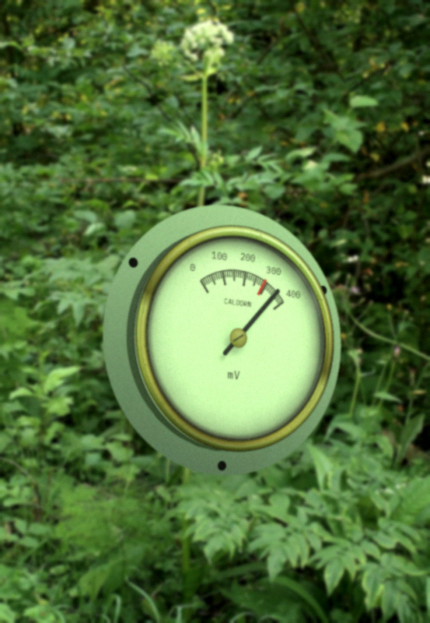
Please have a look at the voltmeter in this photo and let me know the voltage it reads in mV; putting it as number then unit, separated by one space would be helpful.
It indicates 350 mV
